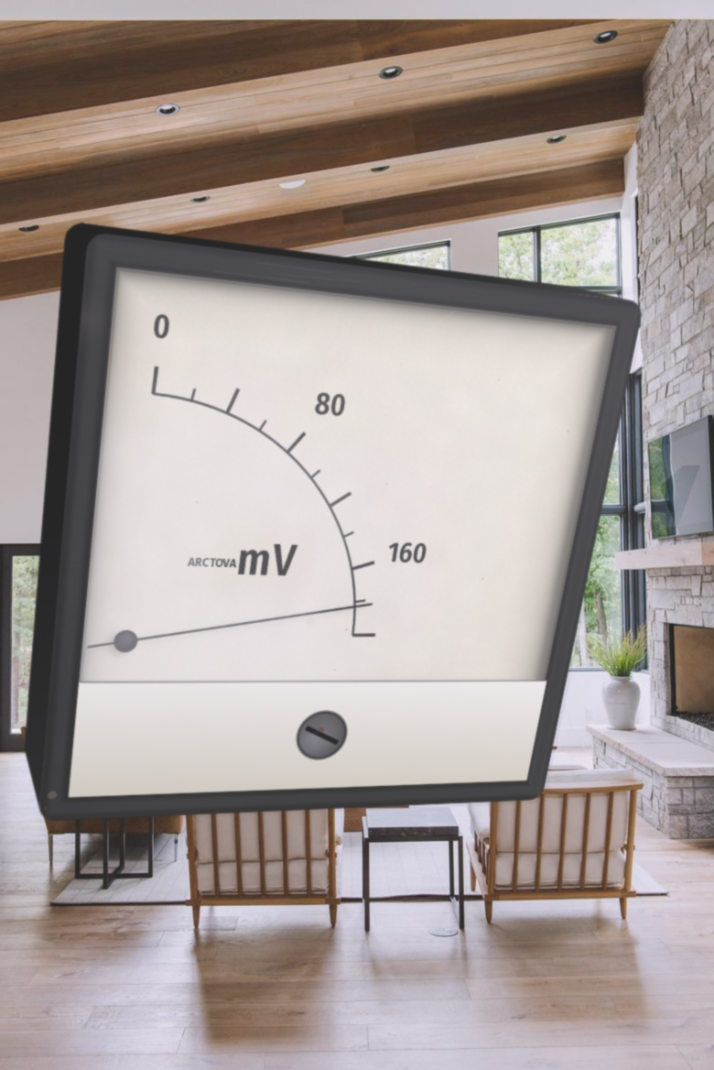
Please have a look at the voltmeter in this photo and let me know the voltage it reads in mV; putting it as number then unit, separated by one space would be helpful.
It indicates 180 mV
